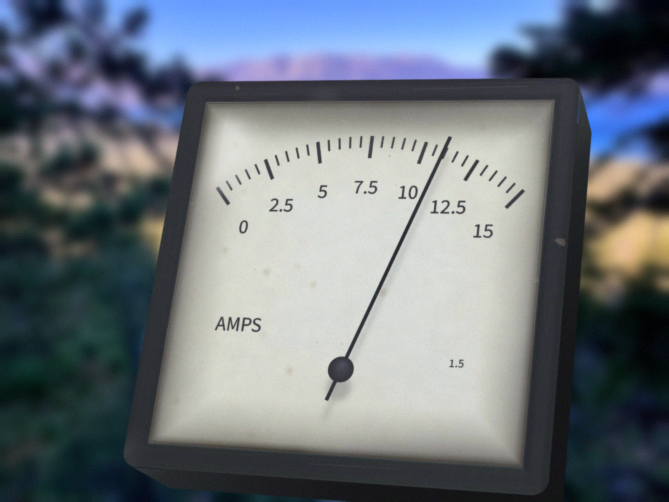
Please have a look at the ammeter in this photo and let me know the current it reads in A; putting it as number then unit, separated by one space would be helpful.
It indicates 11 A
